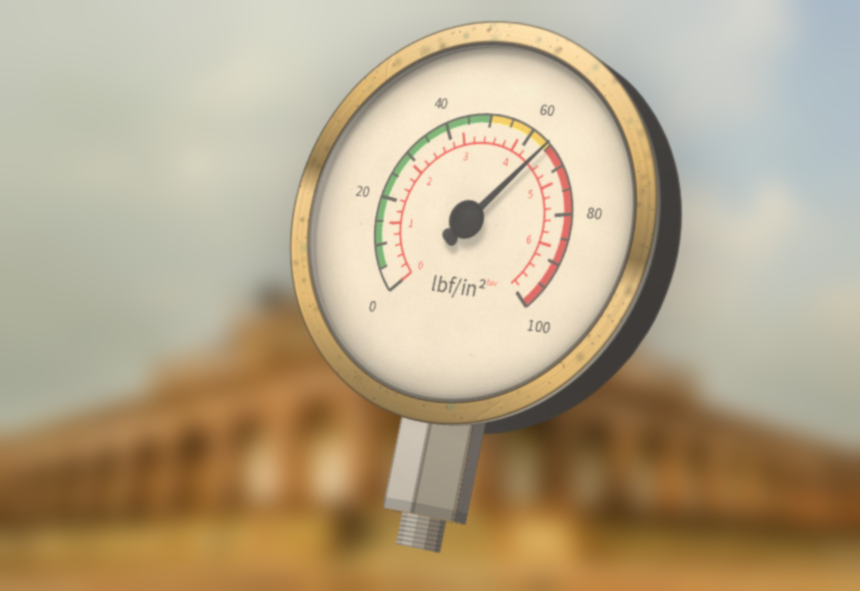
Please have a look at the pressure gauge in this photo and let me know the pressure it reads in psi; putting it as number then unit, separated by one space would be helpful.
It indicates 65 psi
